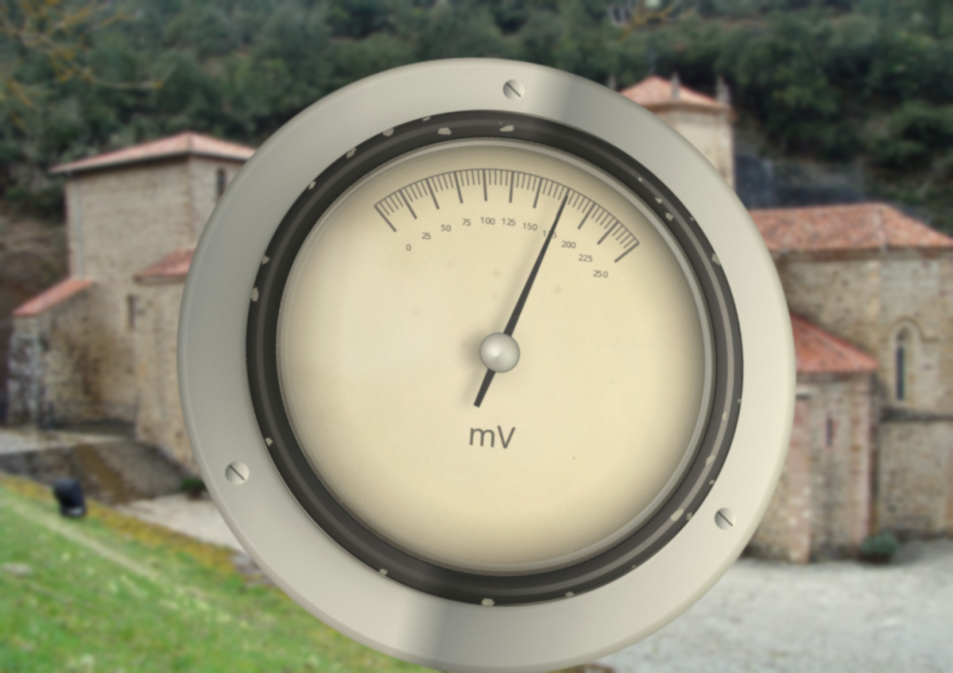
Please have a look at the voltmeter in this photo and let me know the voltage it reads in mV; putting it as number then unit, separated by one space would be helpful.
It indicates 175 mV
